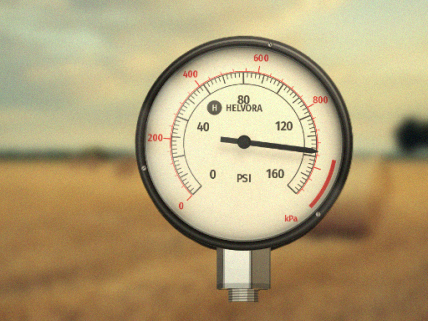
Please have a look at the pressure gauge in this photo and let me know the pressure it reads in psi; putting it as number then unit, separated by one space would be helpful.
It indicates 138 psi
